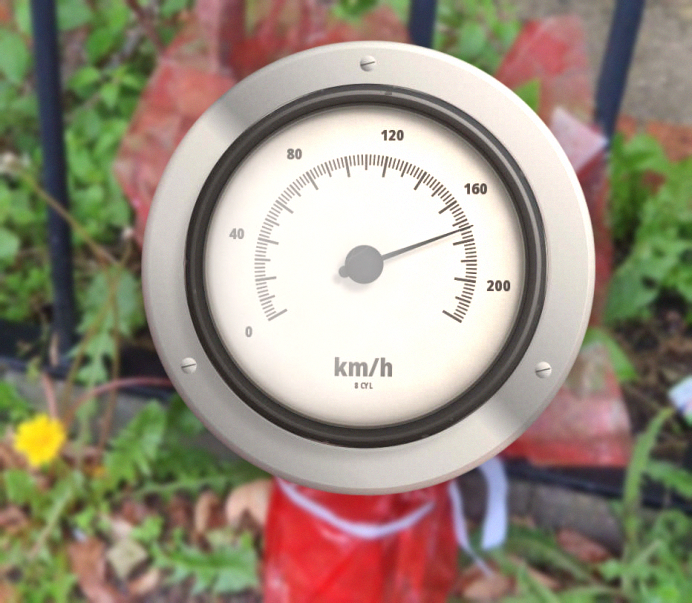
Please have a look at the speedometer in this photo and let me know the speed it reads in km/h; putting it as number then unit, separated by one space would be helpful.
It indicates 174 km/h
